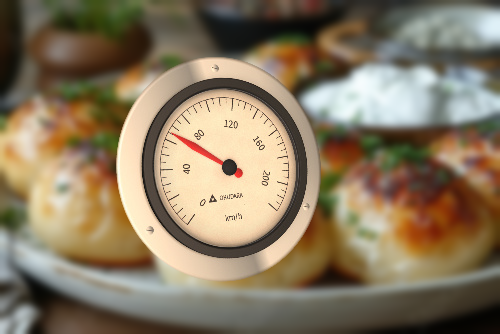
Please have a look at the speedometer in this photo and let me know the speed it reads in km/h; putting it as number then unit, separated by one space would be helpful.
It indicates 65 km/h
